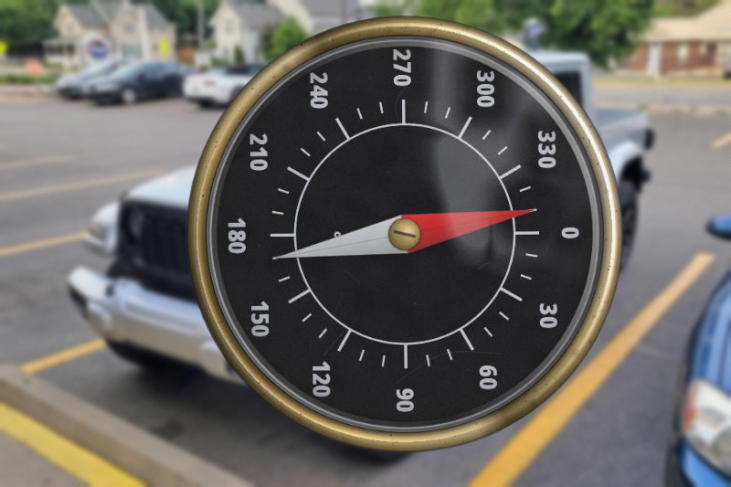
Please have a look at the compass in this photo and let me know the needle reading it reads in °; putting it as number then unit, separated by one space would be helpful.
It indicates 350 °
